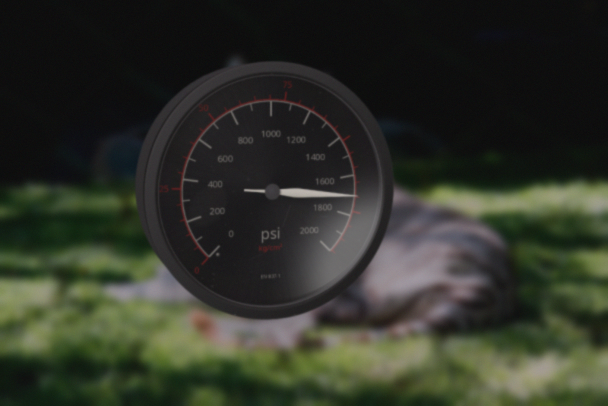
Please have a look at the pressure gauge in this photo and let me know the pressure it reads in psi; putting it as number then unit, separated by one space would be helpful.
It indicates 1700 psi
